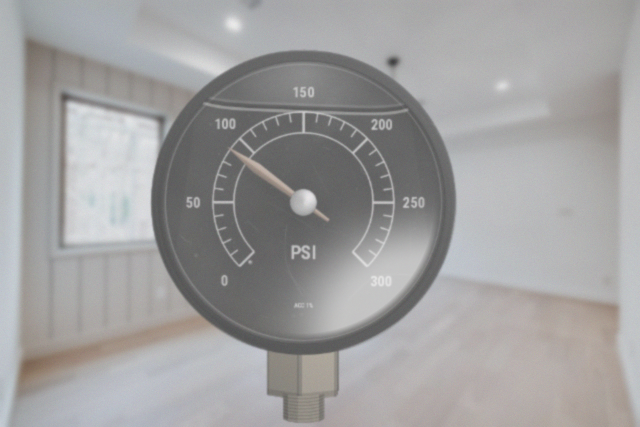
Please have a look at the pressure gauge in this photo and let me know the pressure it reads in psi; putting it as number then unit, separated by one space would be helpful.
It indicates 90 psi
